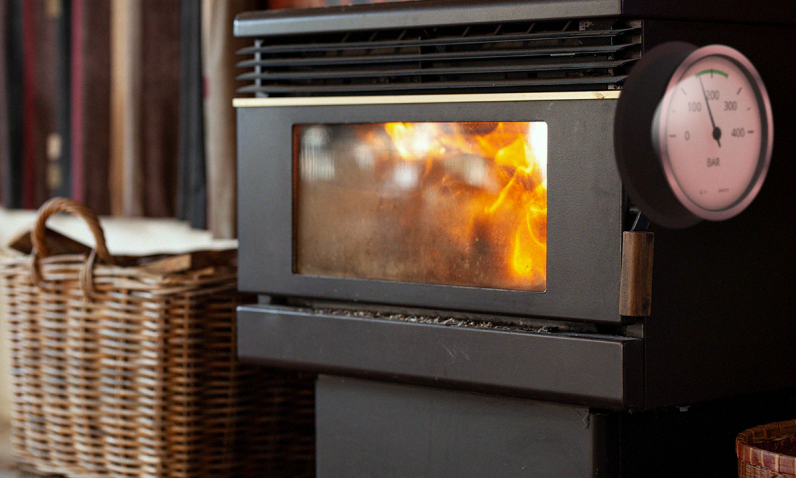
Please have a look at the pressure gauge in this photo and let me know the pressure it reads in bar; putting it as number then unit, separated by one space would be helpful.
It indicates 150 bar
